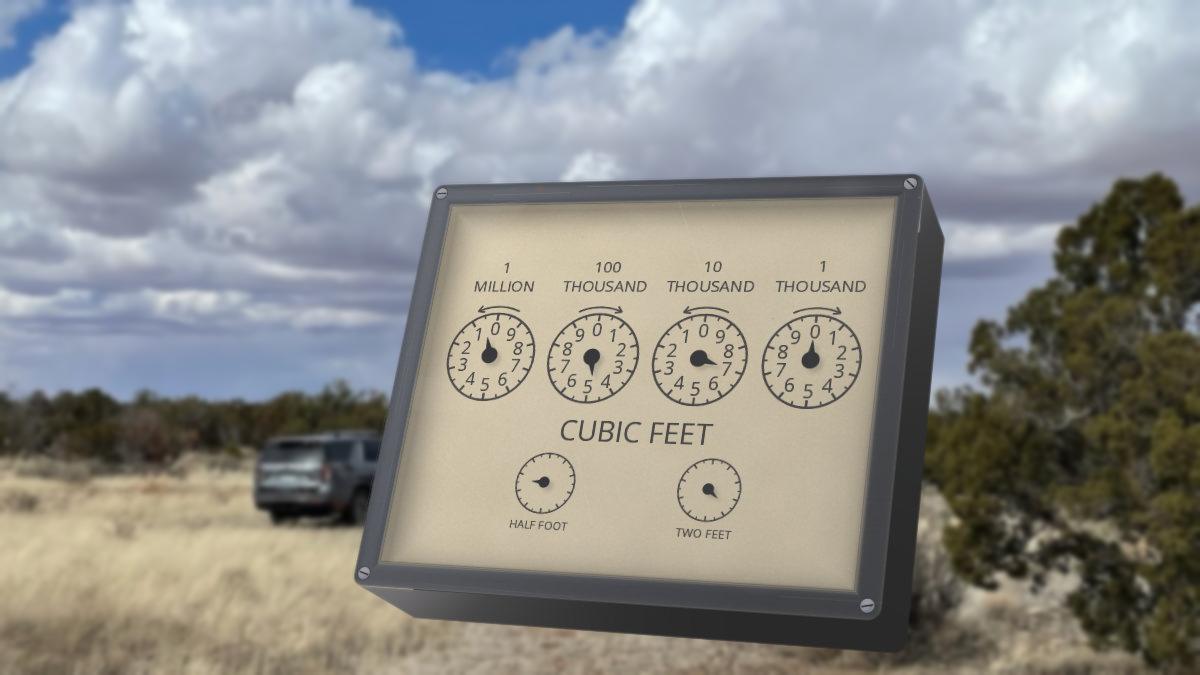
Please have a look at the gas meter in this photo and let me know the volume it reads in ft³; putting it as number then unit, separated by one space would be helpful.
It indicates 47000 ft³
